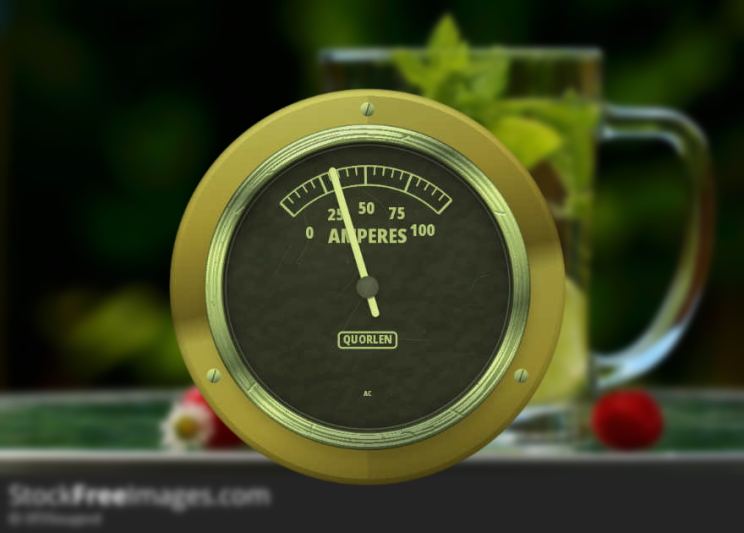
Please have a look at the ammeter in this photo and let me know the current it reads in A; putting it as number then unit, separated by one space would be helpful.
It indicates 32.5 A
